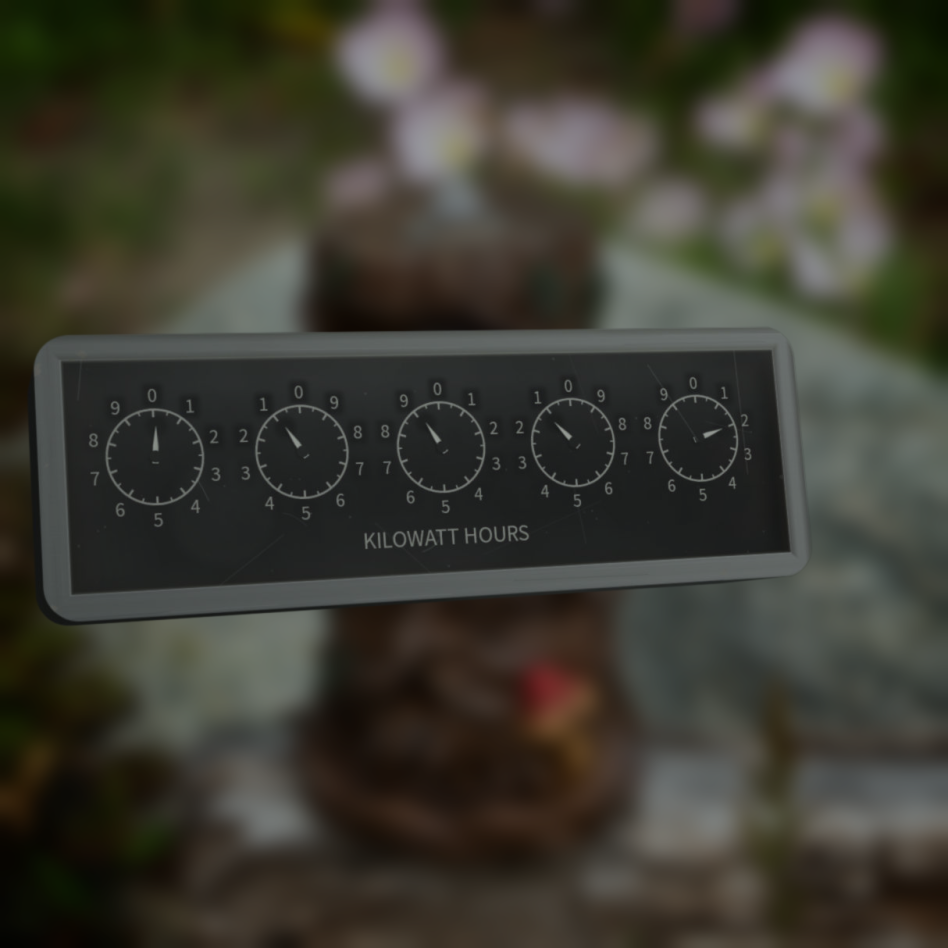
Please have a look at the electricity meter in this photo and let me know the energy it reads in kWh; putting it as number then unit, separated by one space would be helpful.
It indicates 912 kWh
